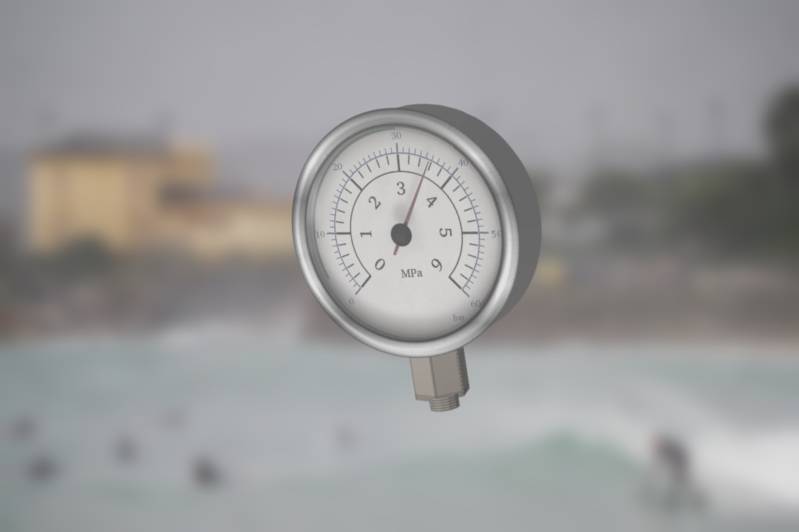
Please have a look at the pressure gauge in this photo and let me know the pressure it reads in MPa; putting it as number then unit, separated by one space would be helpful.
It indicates 3.6 MPa
